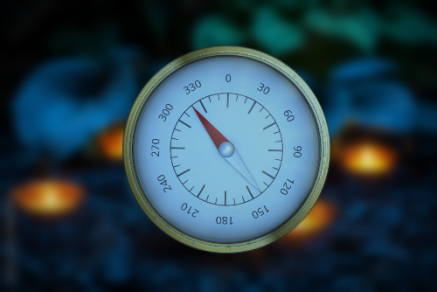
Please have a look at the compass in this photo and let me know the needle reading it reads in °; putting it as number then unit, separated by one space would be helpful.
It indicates 320 °
